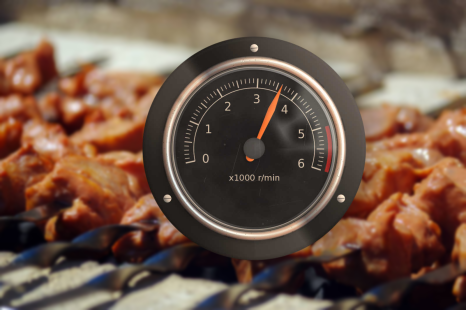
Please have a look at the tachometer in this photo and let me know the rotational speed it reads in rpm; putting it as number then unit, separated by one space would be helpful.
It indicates 3600 rpm
